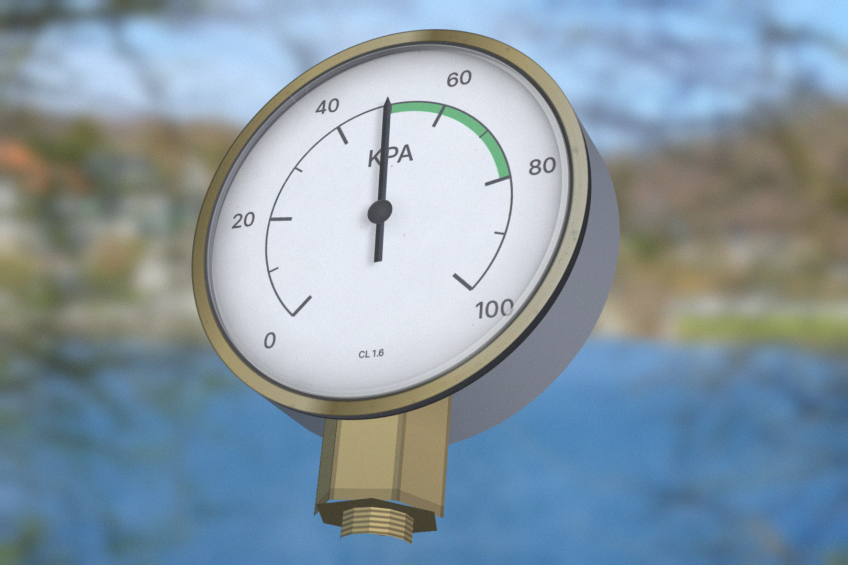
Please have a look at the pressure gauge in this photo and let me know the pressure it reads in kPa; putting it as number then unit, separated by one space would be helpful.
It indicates 50 kPa
